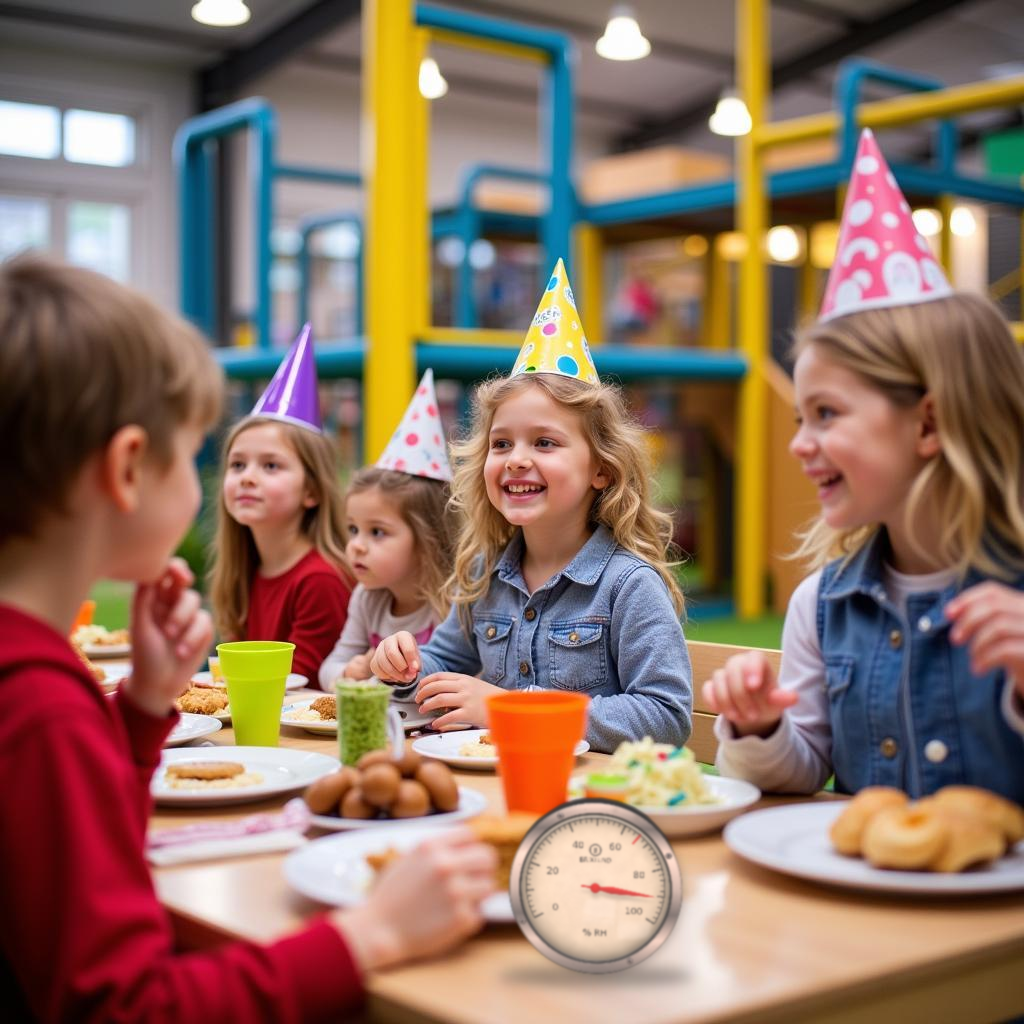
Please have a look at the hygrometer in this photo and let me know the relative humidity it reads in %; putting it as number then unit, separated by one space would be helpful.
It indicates 90 %
